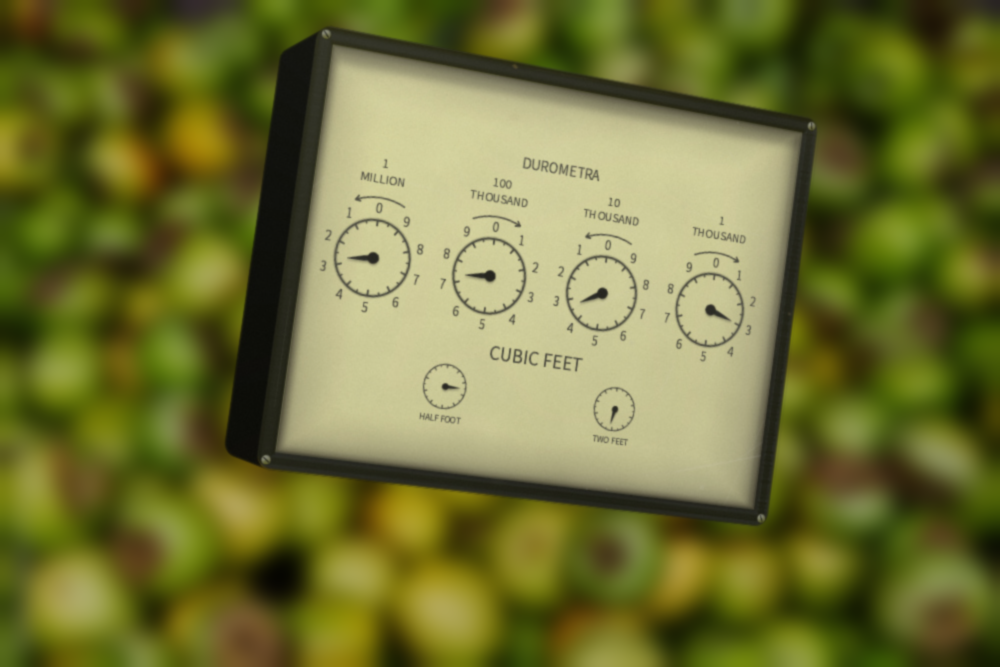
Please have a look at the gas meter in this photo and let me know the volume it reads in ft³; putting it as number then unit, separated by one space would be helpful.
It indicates 273300 ft³
